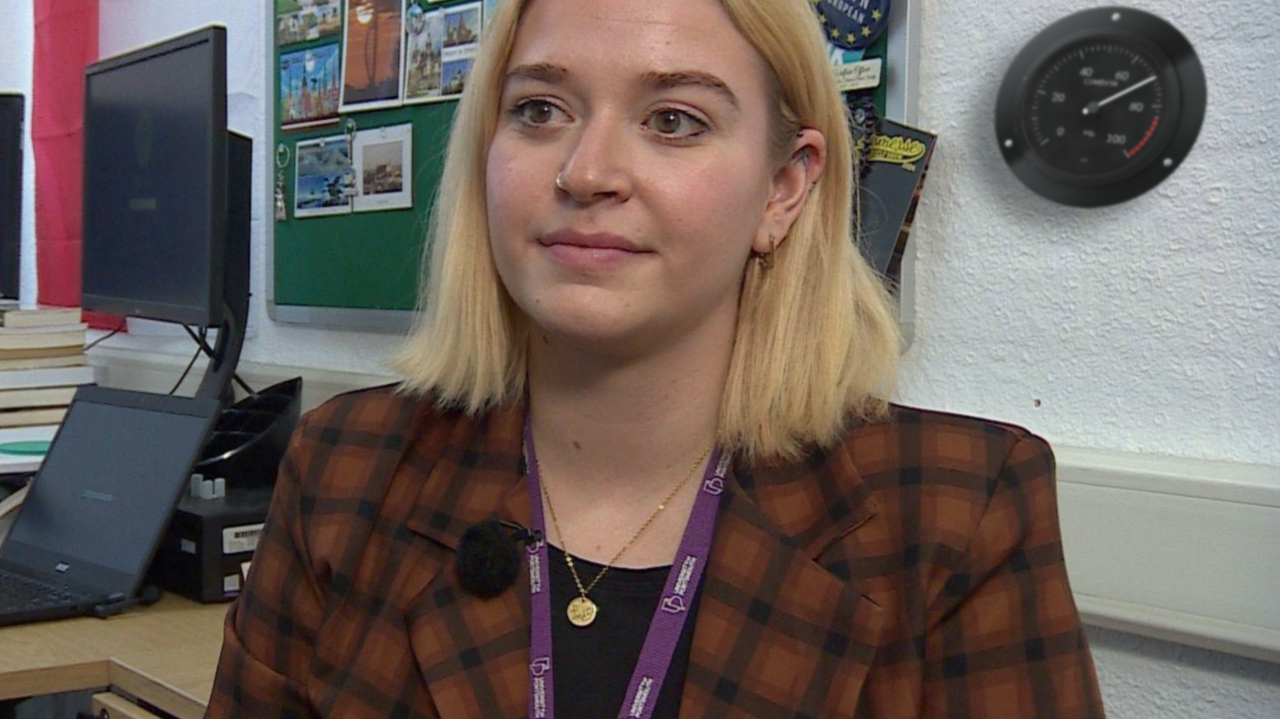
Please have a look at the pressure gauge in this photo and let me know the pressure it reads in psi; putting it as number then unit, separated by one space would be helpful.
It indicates 70 psi
